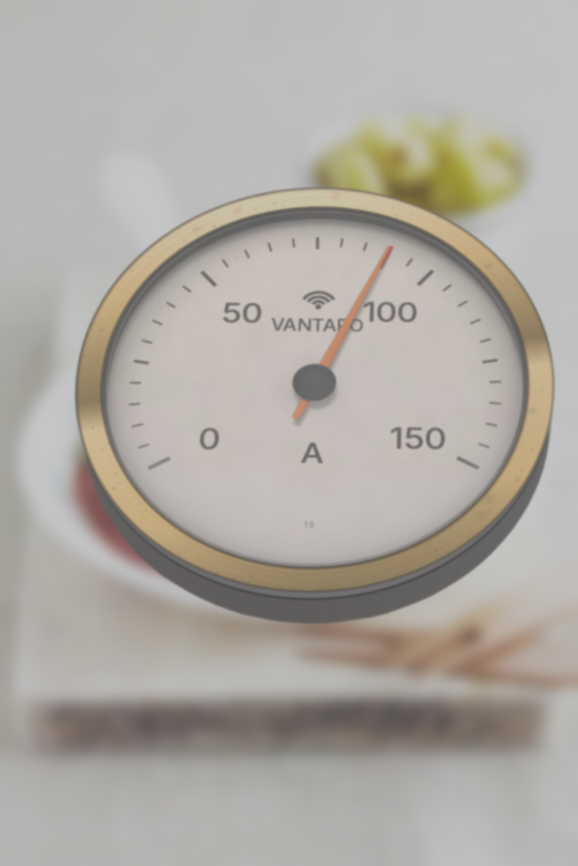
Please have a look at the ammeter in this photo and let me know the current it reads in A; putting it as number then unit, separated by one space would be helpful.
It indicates 90 A
